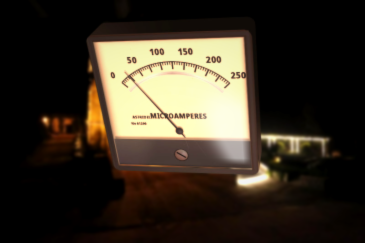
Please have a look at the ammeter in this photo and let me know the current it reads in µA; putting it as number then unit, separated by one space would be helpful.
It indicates 25 µA
